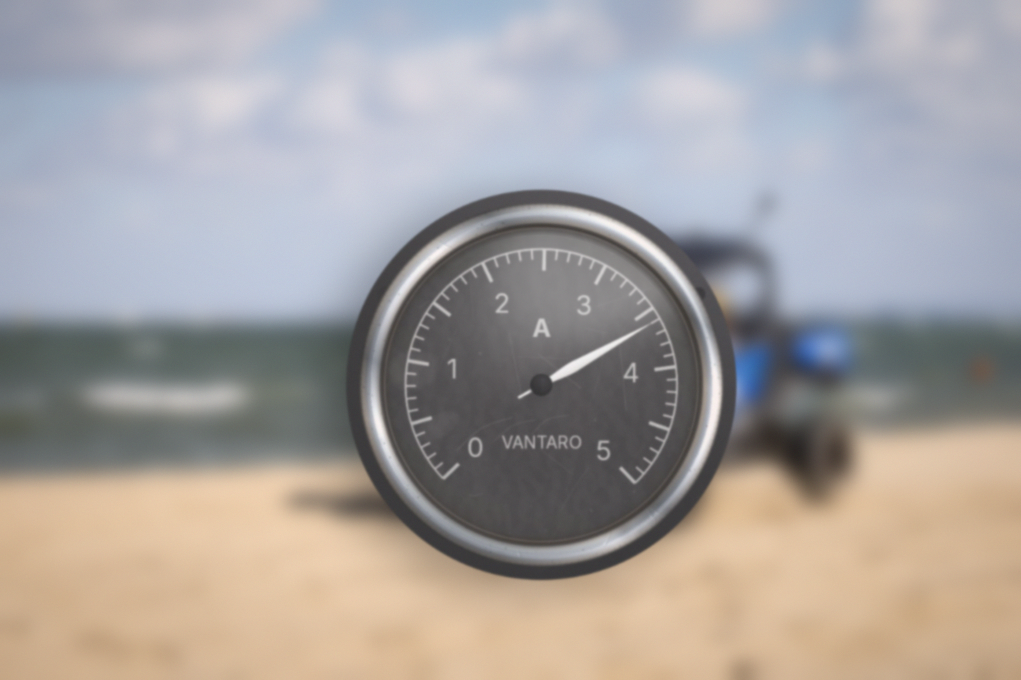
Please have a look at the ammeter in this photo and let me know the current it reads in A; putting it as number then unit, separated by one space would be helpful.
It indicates 3.6 A
